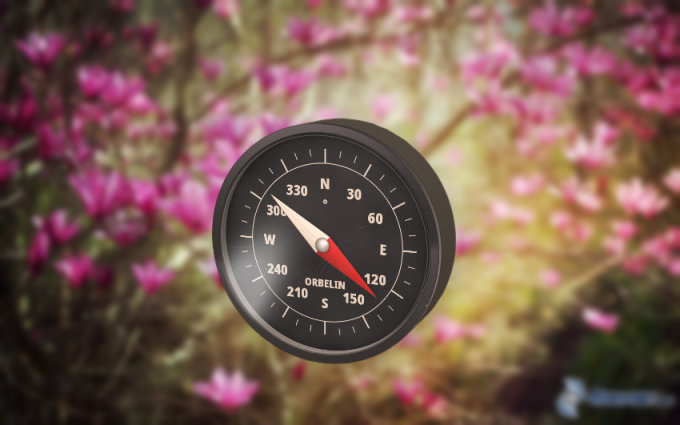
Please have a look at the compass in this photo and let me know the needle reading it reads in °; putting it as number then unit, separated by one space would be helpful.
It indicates 130 °
